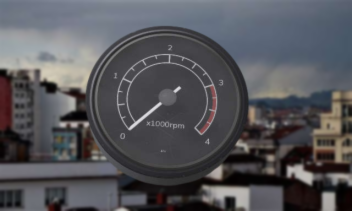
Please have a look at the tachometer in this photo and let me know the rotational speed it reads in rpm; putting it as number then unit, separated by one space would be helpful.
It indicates 0 rpm
